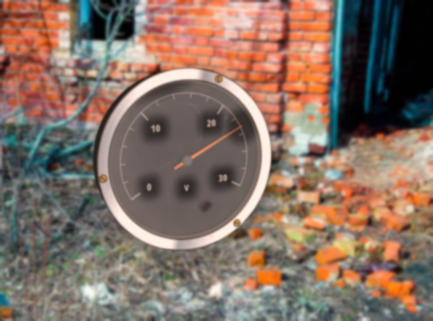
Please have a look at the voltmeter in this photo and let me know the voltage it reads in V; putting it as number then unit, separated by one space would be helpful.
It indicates 23 V
